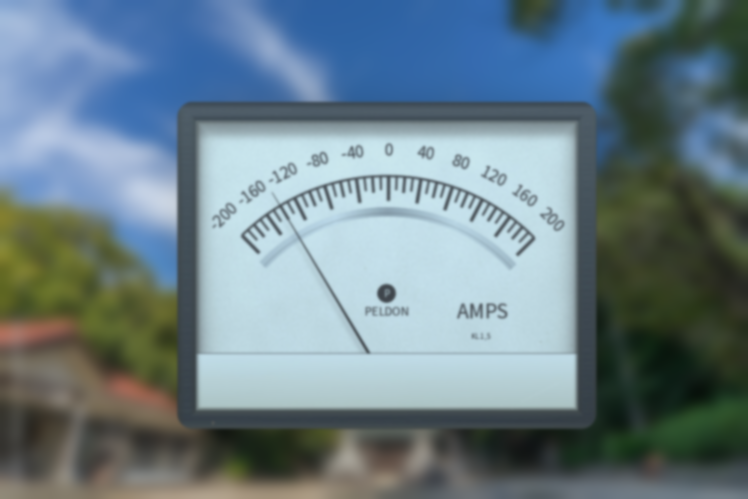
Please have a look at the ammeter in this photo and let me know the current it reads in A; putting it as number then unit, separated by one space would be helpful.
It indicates -140 A
